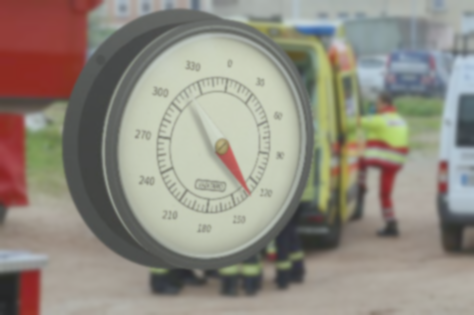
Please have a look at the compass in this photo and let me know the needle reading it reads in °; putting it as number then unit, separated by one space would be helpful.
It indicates 135 °
